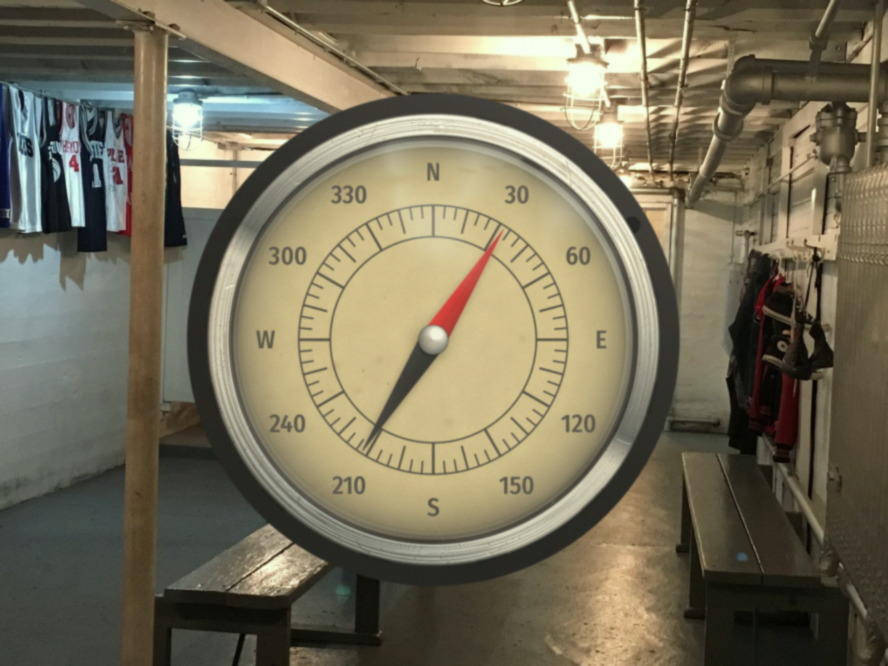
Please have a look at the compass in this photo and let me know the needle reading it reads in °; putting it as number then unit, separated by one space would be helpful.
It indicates 32.5 °
